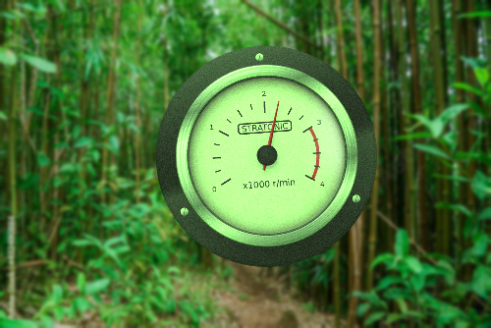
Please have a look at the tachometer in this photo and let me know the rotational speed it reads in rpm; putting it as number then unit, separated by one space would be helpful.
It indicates 2250 rpm
